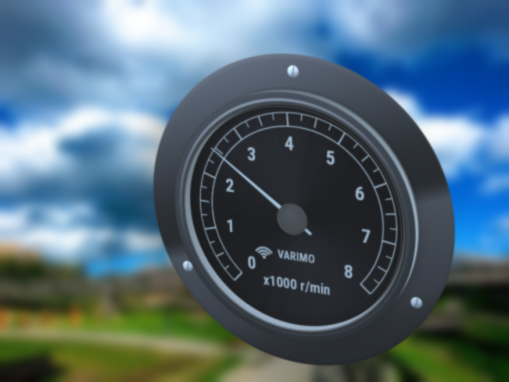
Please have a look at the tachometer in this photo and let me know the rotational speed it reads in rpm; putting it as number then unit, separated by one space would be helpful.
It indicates 2500 rpm
